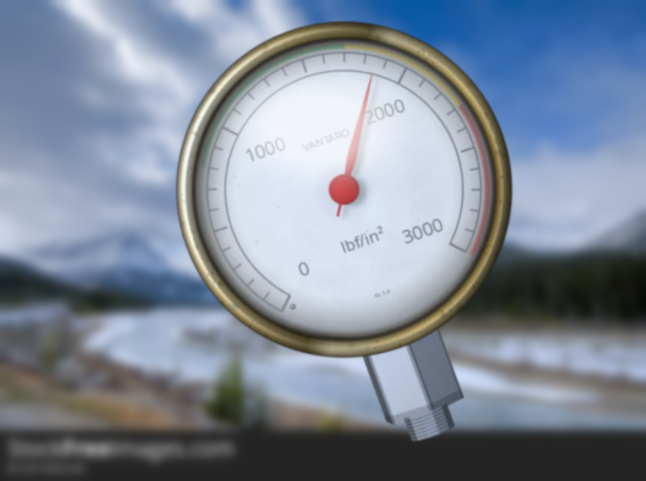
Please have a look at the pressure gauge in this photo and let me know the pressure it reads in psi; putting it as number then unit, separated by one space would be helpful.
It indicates 1850 psi
